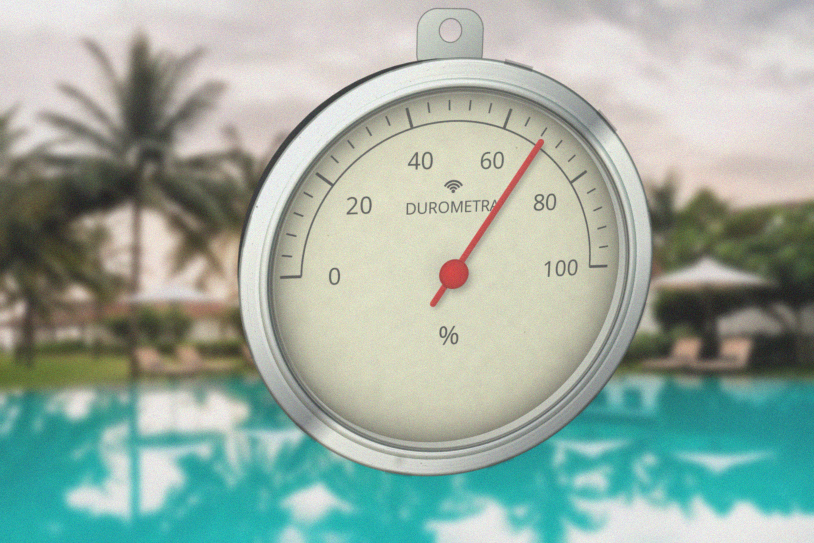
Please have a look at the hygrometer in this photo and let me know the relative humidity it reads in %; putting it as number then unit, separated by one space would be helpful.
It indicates 68 %
